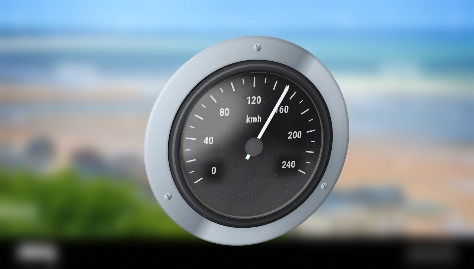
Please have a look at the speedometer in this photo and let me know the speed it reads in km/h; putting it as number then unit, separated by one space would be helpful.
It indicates 150 km/h
